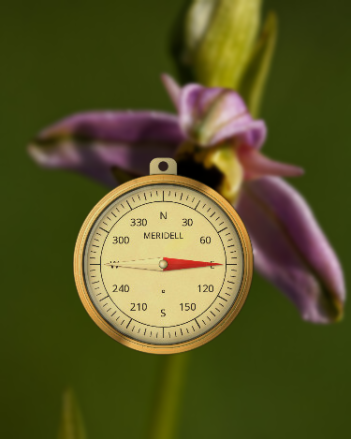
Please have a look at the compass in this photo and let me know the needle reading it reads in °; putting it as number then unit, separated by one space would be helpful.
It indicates 90 °
